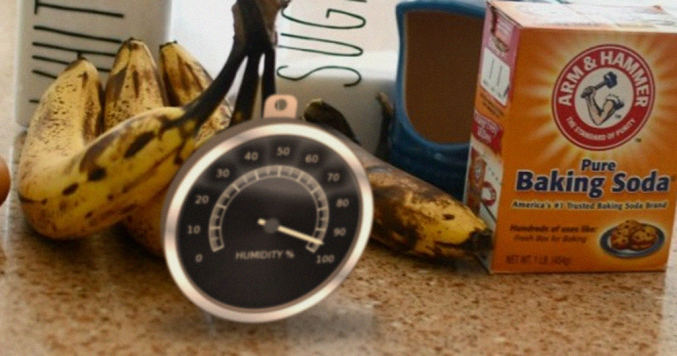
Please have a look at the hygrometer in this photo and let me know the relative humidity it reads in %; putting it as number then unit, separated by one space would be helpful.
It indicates 95 %
